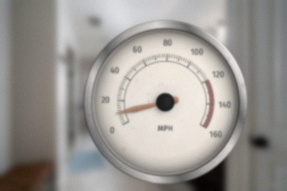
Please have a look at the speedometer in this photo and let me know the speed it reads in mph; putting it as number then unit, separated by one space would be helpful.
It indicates 10 mph
